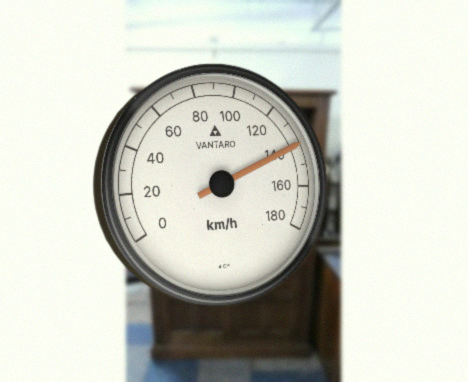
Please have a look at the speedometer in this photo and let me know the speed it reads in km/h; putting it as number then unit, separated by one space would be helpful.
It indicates 140 km/h
